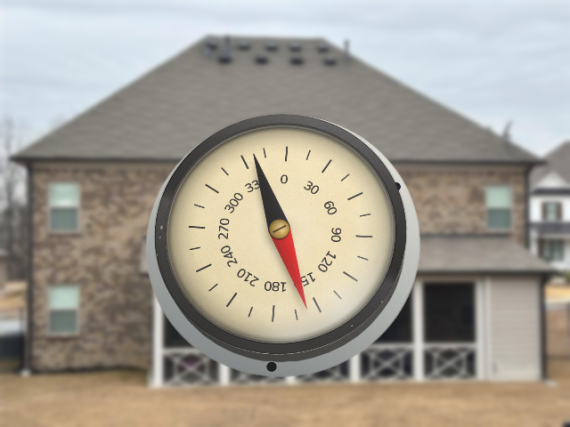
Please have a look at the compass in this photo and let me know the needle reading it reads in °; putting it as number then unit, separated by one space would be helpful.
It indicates 157.5 °
